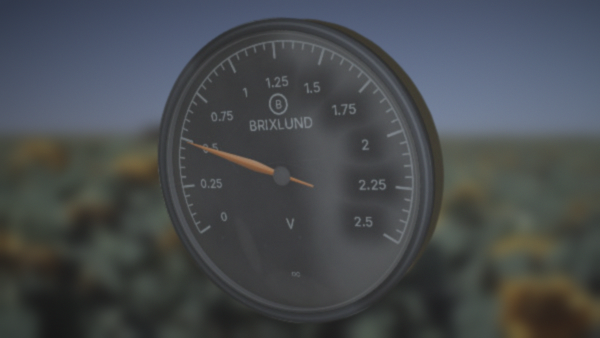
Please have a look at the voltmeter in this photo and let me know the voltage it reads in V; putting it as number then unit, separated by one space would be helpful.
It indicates 0.5 V
